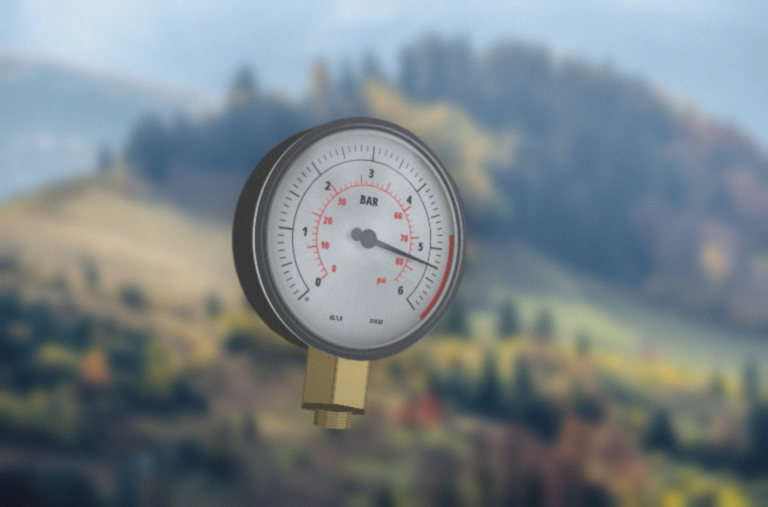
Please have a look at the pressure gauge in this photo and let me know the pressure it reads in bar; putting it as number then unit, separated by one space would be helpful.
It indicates 5.3 bar
